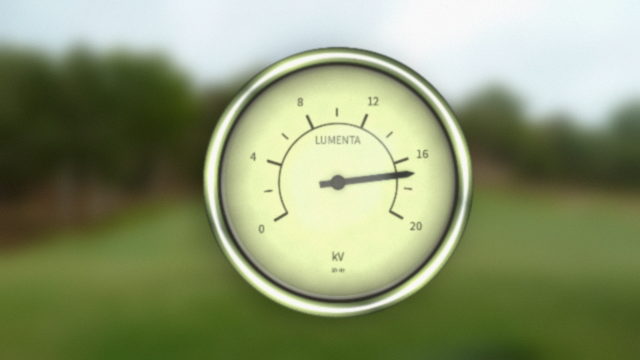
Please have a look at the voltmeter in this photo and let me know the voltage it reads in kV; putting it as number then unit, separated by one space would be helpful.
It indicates 17 kV
